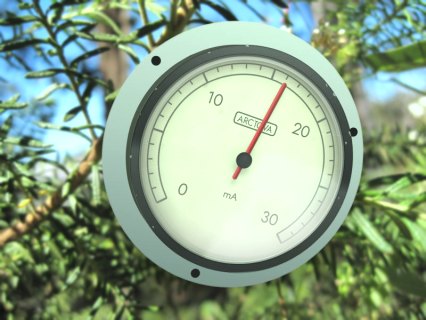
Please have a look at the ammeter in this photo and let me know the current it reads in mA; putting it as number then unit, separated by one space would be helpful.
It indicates 16 mA
